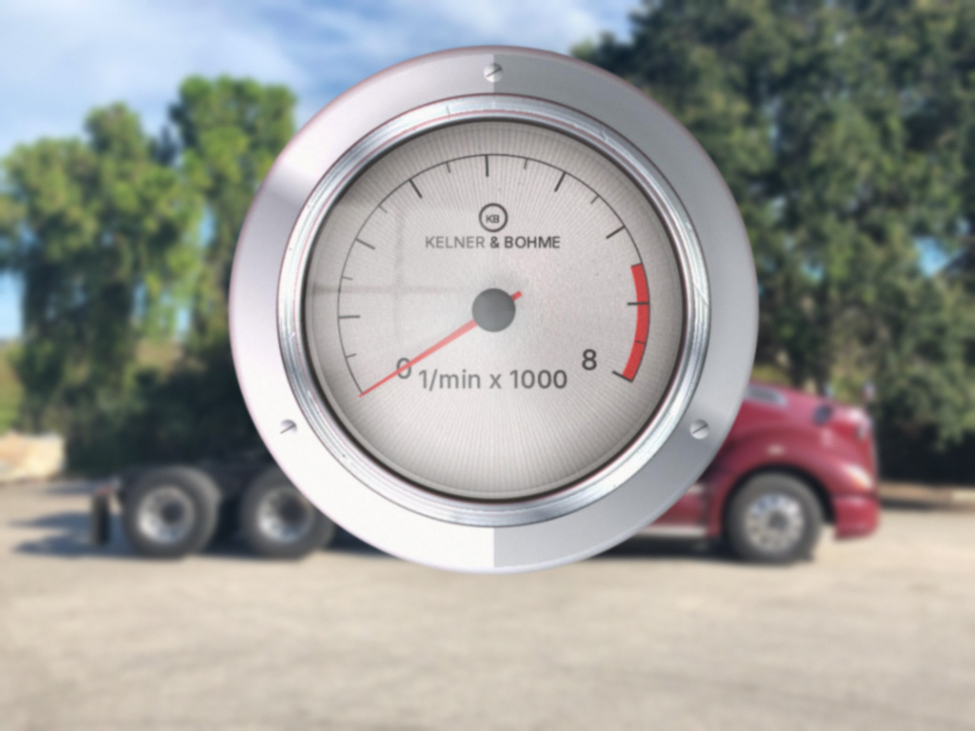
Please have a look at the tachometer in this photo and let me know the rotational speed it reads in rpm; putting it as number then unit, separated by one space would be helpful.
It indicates 0 rpm
